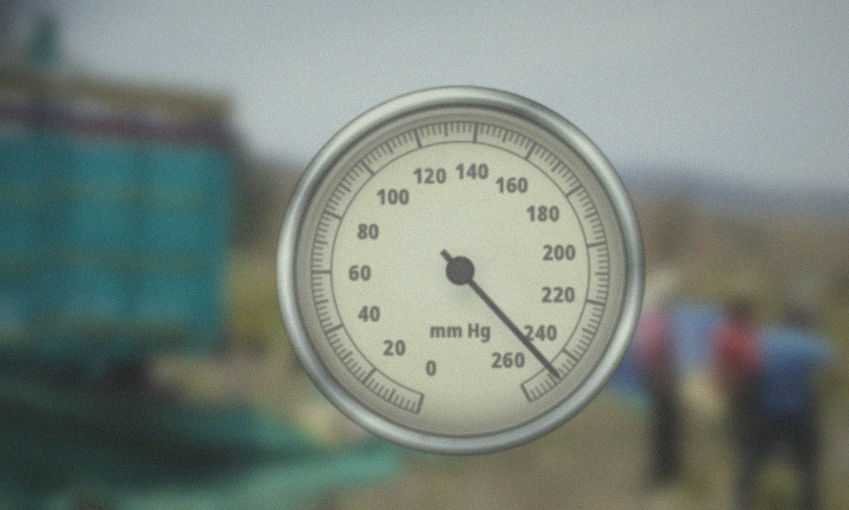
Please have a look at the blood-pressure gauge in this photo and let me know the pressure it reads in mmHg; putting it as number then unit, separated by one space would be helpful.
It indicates 248 mmHg
